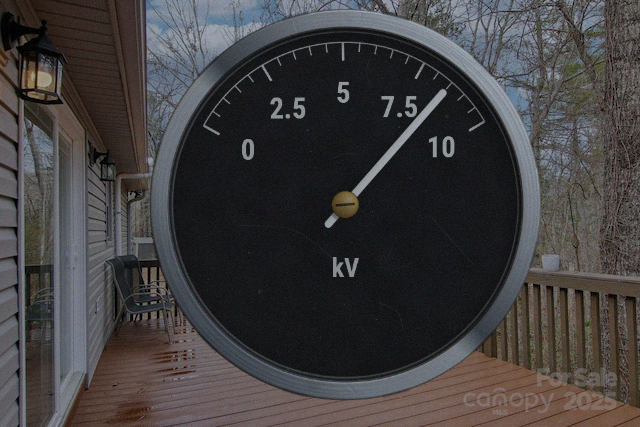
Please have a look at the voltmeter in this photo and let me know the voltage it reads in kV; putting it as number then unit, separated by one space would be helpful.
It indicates 8.5 kV
